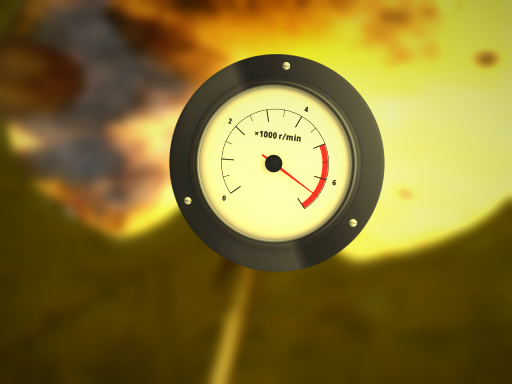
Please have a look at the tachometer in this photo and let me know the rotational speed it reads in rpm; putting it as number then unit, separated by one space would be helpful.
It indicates 6500 rpm
